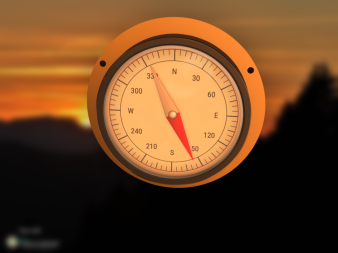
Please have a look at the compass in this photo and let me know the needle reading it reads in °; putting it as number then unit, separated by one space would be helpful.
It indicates 155 °
